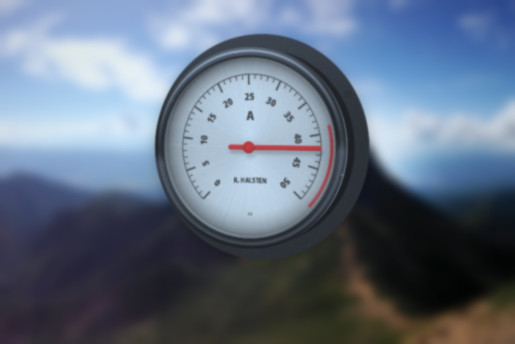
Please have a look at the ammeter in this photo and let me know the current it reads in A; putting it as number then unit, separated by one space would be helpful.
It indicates 42 A
